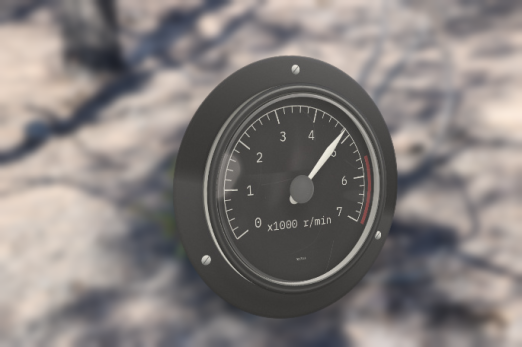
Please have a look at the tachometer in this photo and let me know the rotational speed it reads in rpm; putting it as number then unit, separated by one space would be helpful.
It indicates 4800 rpm
